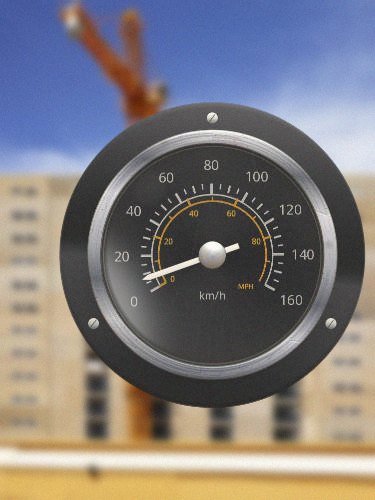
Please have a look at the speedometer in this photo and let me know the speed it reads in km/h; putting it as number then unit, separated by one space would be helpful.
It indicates 7.5 km/h
